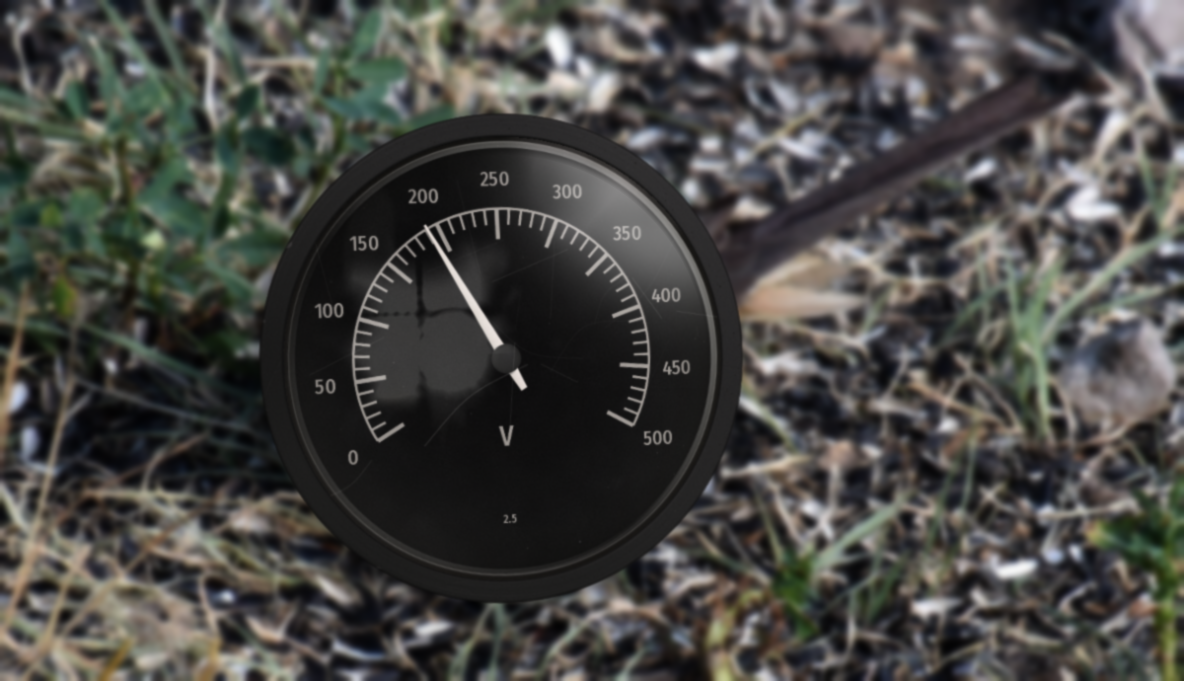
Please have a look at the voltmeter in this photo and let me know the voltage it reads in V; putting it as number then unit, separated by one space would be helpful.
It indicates 190 V
